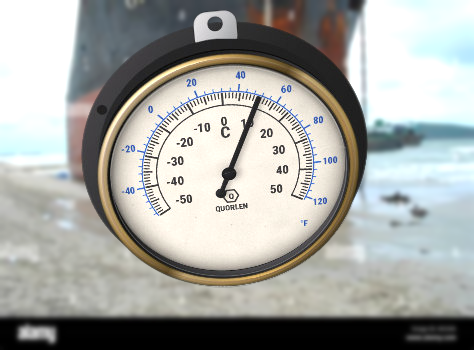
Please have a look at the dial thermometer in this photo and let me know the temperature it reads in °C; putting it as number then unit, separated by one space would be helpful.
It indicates 10 °C
